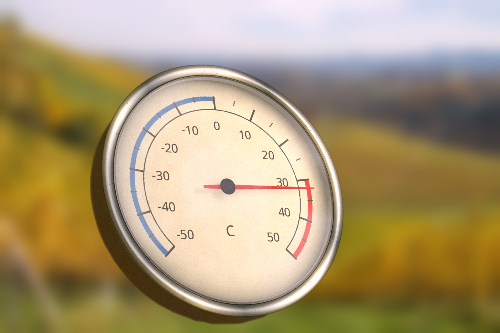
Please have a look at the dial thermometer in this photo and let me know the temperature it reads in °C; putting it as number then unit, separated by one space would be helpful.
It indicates 32.5 °C
